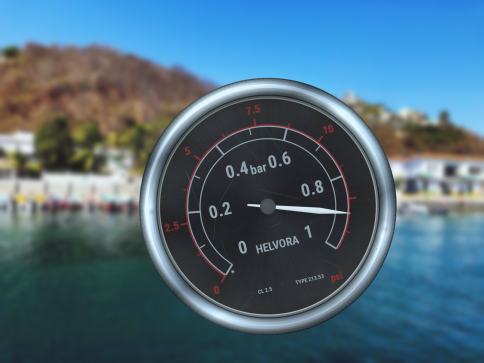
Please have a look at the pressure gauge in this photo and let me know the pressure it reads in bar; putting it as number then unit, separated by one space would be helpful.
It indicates 0.9 bar
